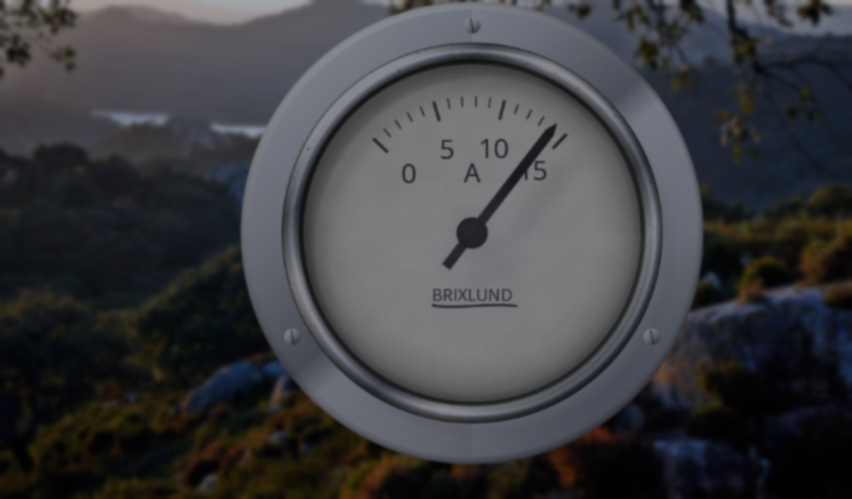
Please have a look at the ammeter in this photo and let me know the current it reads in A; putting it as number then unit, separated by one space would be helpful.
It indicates 14 A
